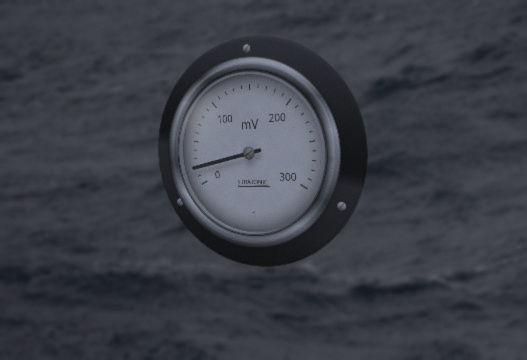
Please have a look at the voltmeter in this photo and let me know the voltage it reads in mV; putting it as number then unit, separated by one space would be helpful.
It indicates 20 mV
